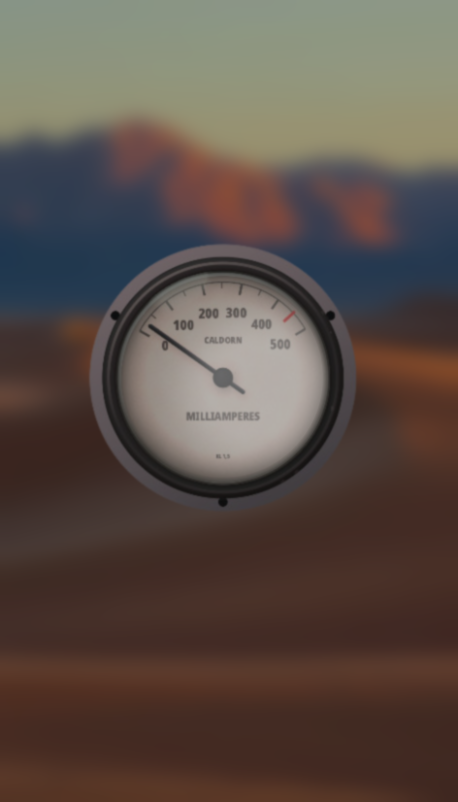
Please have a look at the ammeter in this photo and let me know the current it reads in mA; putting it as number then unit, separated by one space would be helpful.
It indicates 25 mA
